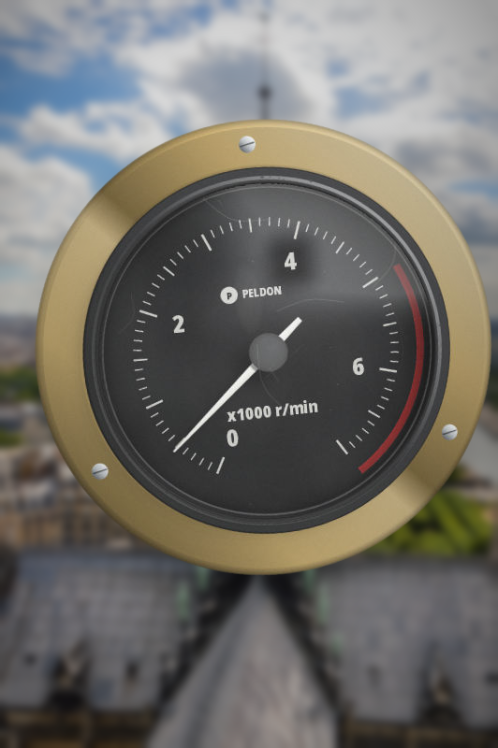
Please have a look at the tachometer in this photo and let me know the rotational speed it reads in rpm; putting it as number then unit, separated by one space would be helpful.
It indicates 500 rpm
